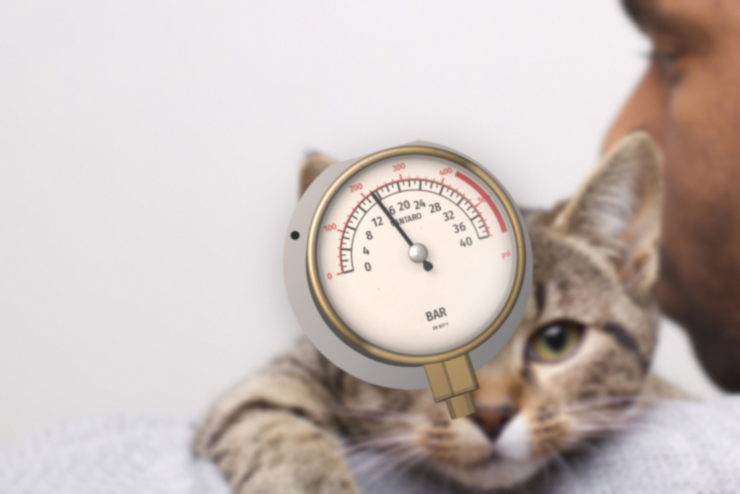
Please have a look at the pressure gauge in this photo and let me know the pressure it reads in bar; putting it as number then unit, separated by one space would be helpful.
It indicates 15 bar
